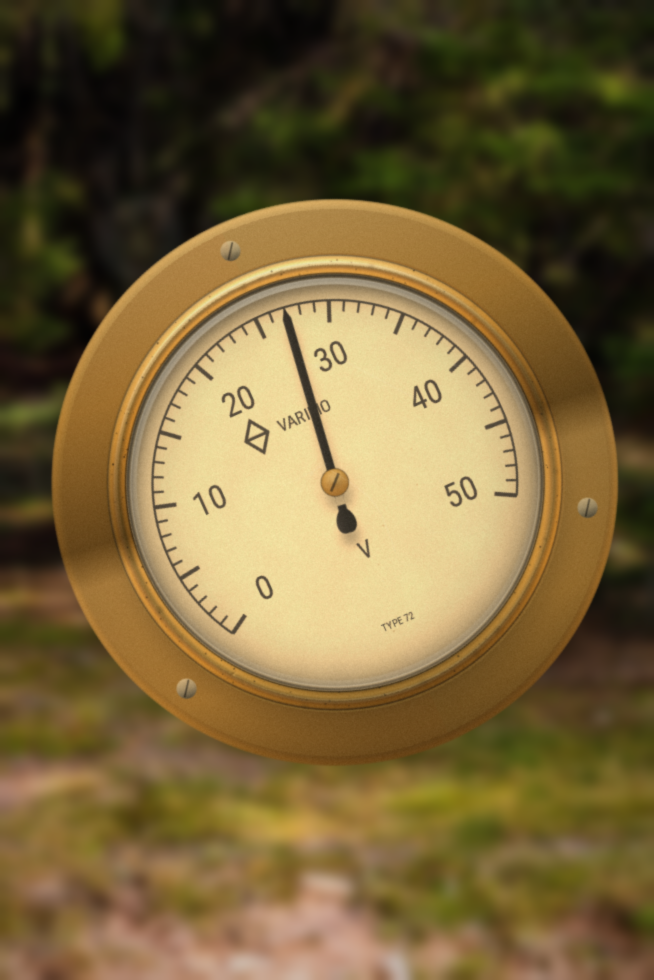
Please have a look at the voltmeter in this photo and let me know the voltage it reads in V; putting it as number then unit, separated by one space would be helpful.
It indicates 27 V
